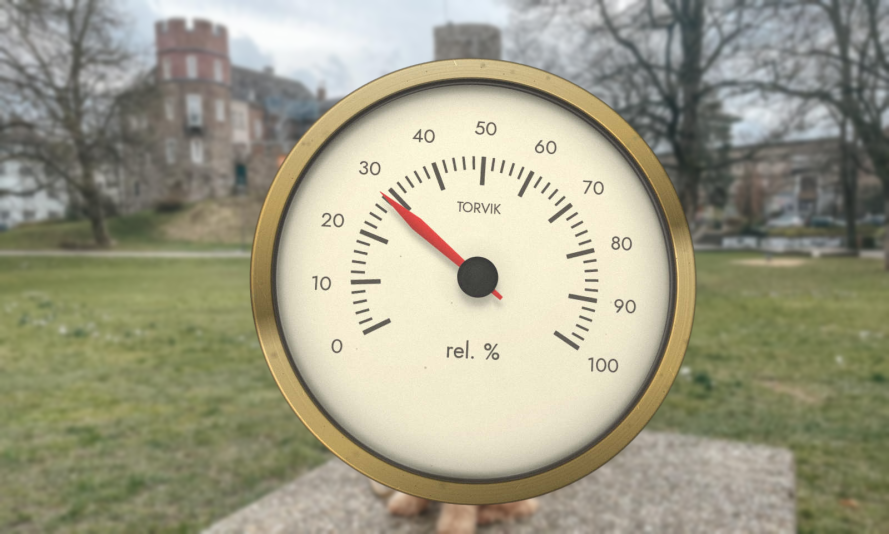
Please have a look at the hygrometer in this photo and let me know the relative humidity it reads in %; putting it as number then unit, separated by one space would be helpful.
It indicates 28 %
